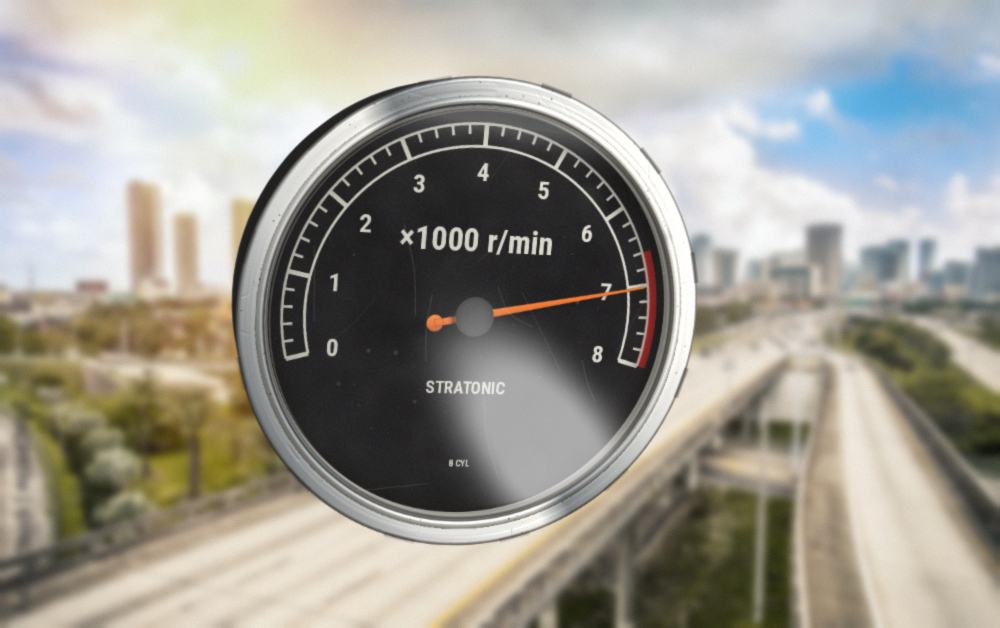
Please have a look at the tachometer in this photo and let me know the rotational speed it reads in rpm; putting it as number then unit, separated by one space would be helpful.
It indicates 7000 rpm
